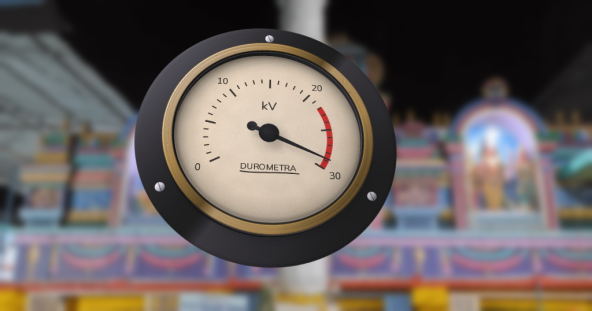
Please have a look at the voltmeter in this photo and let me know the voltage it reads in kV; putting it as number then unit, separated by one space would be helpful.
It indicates 29 kV
